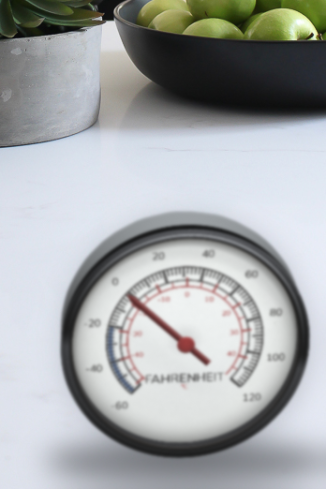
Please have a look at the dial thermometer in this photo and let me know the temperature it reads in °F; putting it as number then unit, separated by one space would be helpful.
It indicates 0 °F
